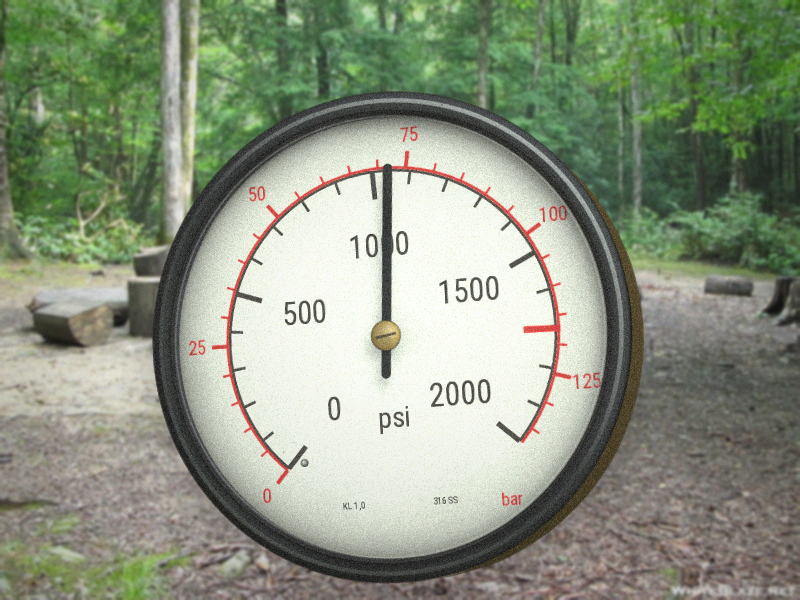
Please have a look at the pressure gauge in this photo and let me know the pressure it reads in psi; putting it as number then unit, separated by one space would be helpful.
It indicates 1050 psi
